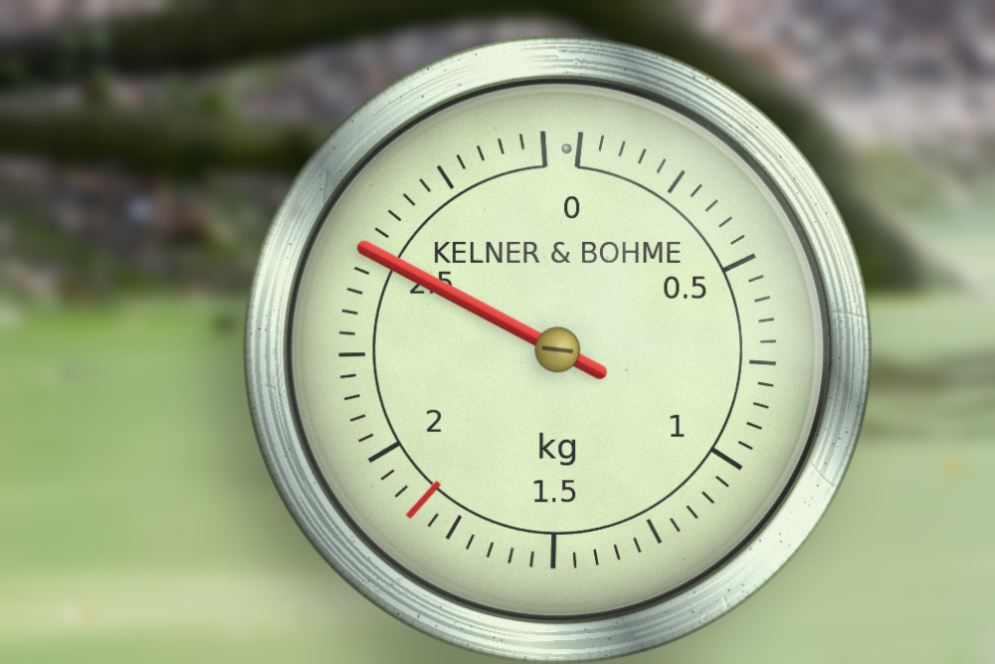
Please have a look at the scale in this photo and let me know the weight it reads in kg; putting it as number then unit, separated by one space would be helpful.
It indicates 2.5 kg
